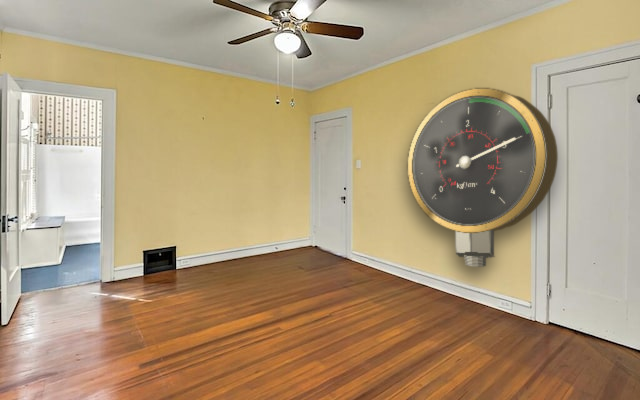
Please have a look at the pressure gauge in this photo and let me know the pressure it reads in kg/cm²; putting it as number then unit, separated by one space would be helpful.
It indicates 3 kg/cm²
